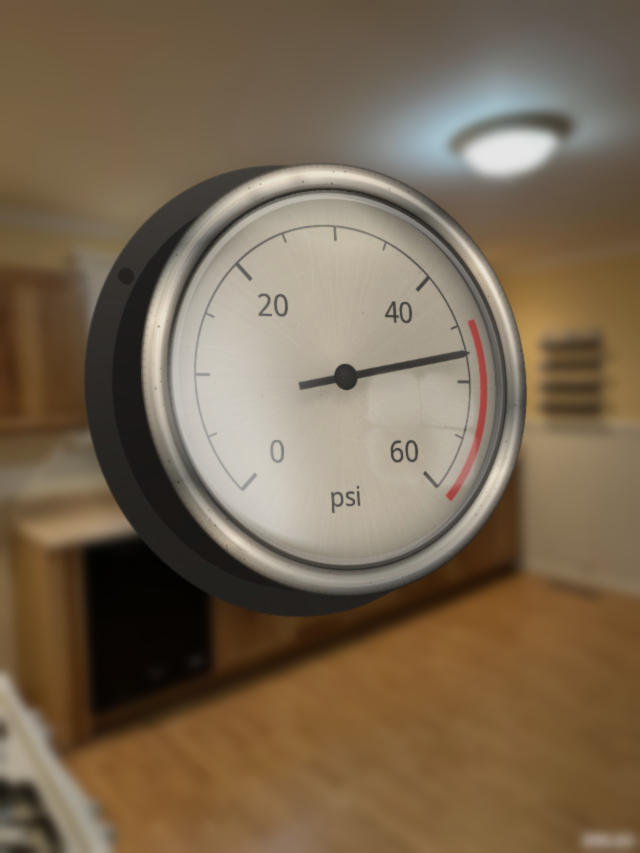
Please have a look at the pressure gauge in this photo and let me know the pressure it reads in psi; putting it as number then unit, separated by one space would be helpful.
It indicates 47.5 psi
